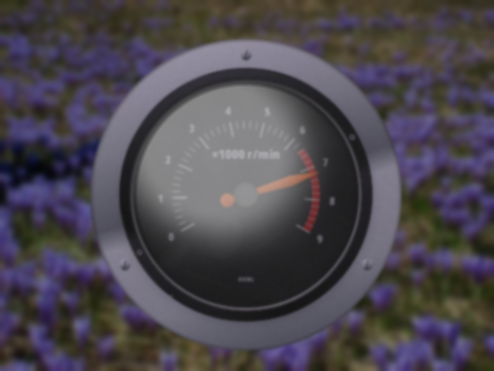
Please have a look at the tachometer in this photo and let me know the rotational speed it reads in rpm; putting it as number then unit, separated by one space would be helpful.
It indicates 7200 rpm
